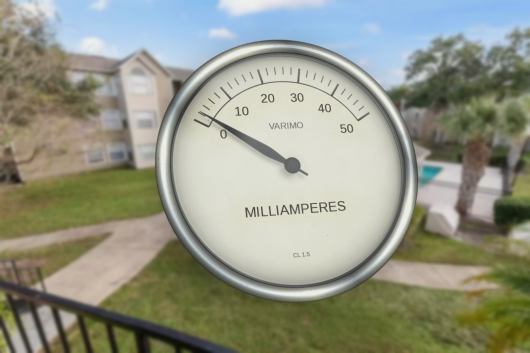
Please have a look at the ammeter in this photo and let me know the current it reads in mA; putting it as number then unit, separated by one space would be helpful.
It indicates 2 mA
